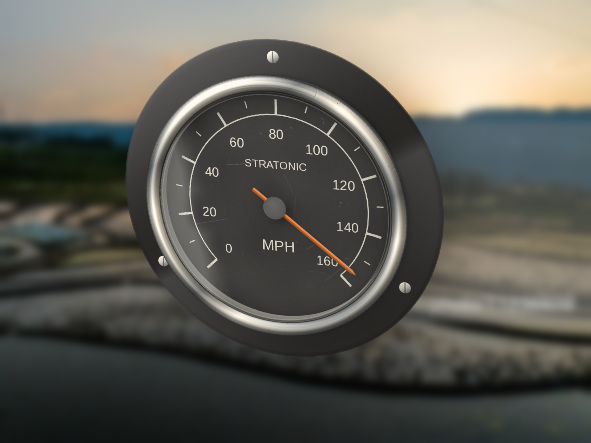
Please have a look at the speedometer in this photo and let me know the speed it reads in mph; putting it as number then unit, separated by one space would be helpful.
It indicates 155 mph
